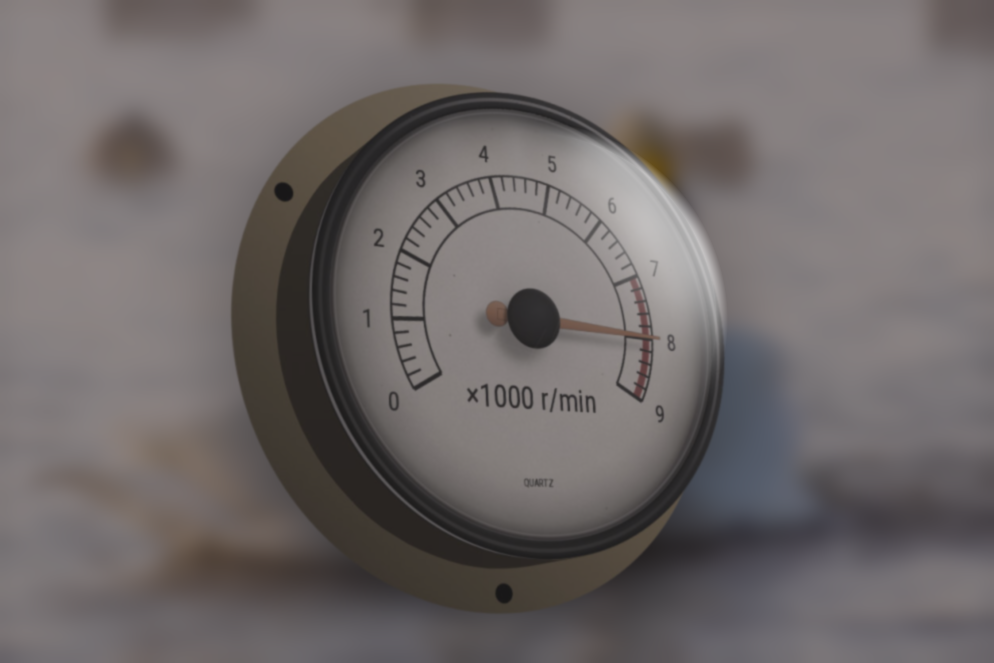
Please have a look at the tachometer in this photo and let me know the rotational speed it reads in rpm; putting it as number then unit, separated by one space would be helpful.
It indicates 8000 rpm
